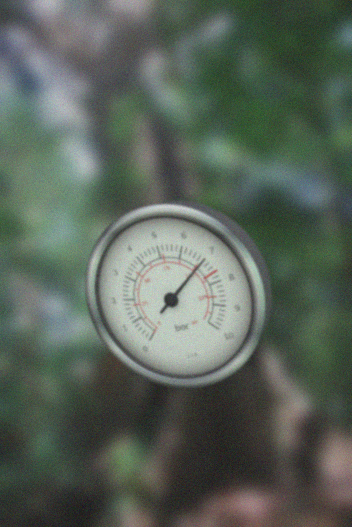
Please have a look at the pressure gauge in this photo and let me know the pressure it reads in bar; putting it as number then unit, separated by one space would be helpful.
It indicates 7 bar
